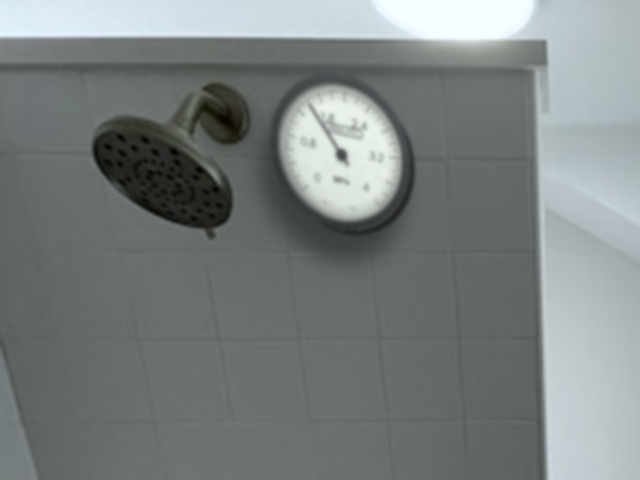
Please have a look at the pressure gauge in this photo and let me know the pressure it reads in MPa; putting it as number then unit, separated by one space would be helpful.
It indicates 1.4 MPa
